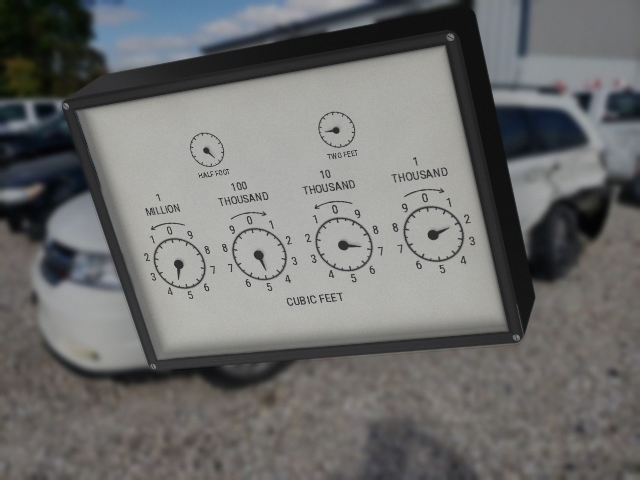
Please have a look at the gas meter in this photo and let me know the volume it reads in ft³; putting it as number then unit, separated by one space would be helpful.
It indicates 447200 ft³
